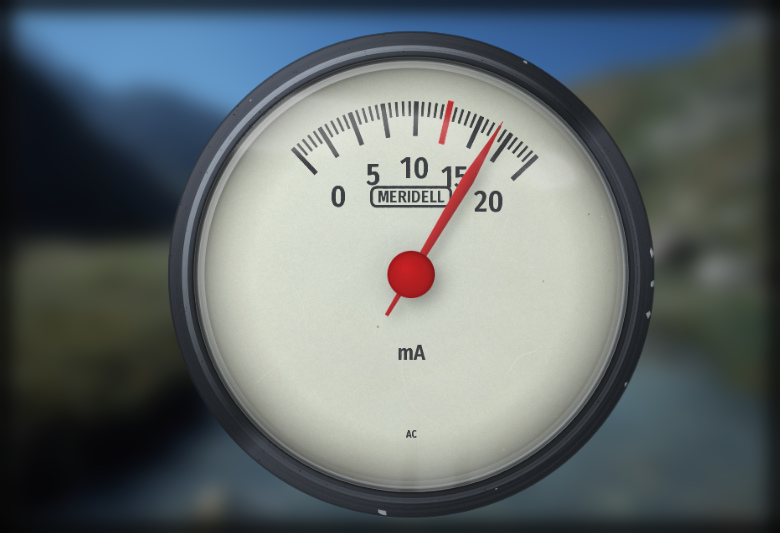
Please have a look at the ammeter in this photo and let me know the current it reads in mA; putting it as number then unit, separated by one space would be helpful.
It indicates 16.5 mA
